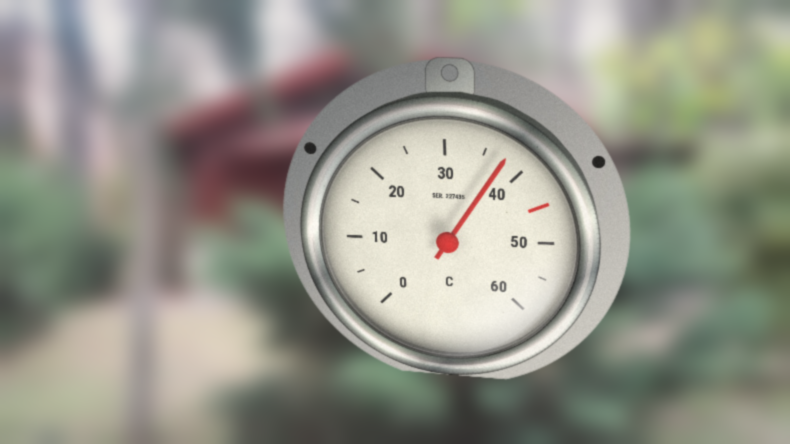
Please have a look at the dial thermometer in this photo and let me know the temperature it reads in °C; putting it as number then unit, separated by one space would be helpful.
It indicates 37.5 °C
